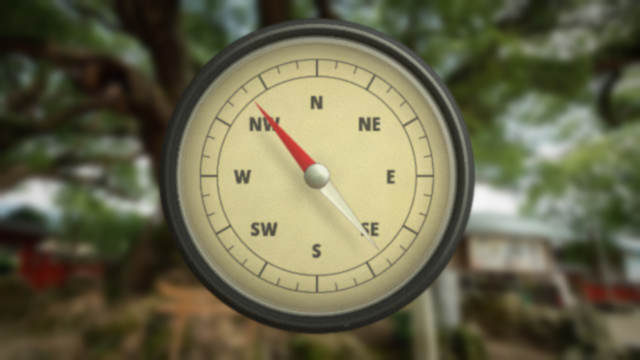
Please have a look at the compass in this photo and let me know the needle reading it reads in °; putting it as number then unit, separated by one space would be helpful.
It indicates 320 °
